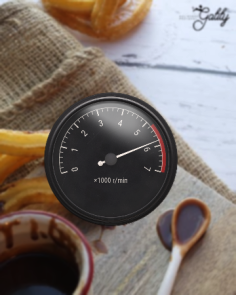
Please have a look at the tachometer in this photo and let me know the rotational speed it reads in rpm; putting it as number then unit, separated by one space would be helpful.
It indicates 5800 rpm
